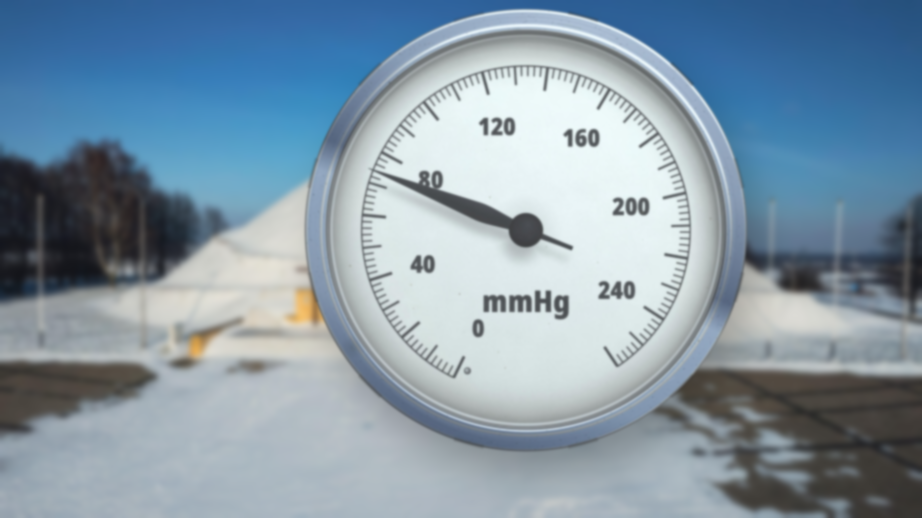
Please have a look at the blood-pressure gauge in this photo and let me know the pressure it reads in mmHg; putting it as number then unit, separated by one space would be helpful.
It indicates 74 mmHg
